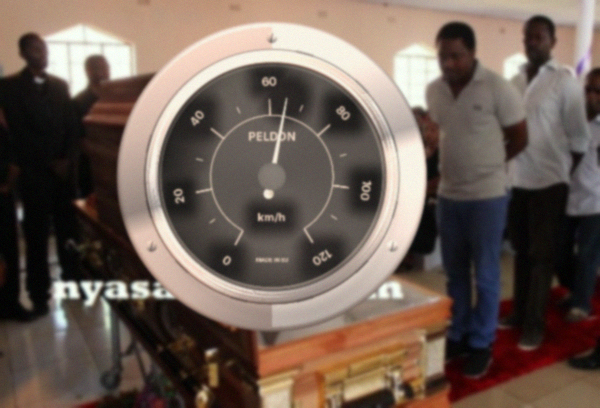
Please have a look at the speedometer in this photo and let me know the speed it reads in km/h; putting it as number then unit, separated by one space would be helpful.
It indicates 65 km/h
